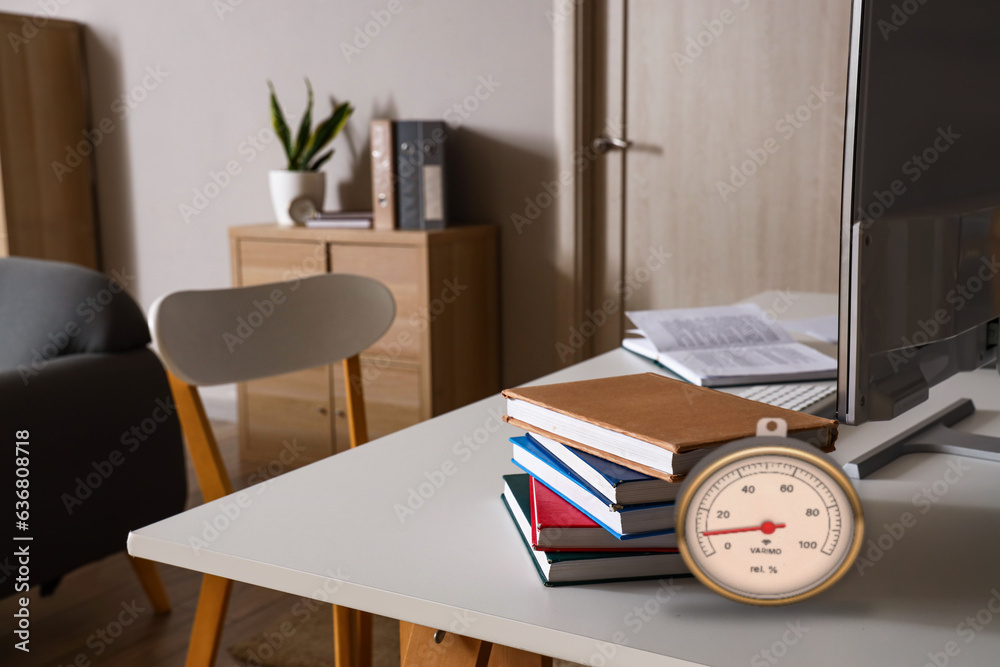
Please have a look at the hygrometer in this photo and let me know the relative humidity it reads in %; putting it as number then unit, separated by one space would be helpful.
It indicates 10 %
